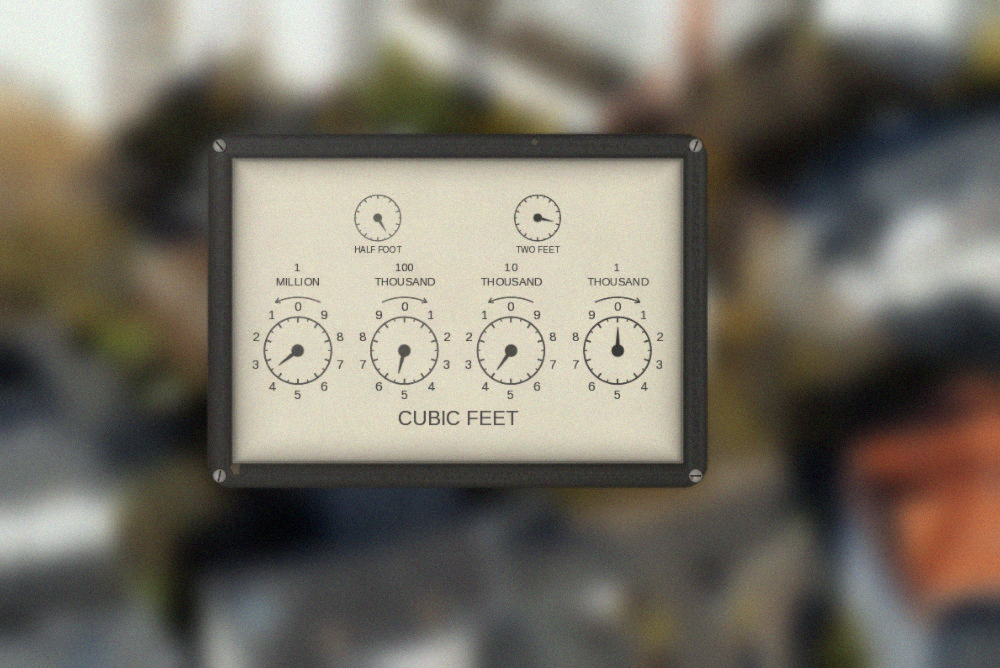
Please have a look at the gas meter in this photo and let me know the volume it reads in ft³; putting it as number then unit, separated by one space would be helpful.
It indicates 354000 ft³
